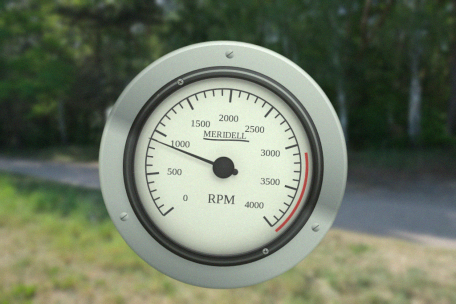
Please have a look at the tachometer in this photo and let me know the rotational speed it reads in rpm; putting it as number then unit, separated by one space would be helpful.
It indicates 900 rpm
